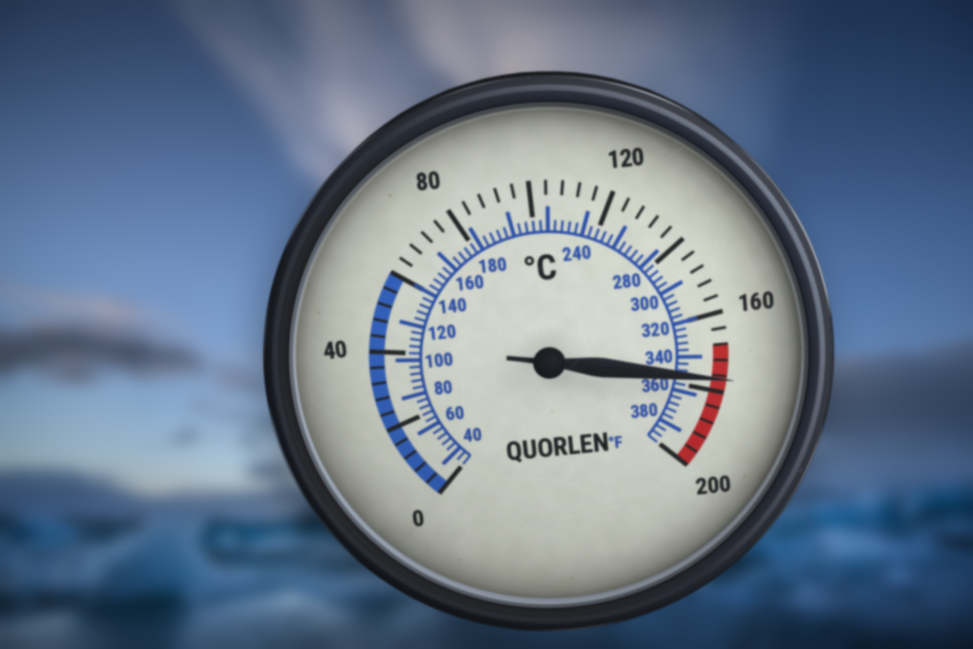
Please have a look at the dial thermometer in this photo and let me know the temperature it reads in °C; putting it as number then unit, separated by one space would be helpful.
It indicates 176 °C
